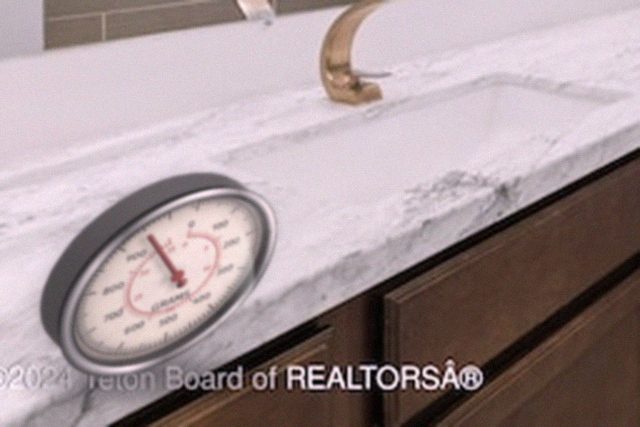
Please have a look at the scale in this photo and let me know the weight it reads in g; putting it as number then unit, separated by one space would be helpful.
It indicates 950 g
